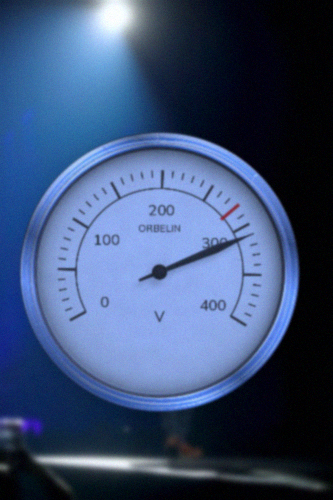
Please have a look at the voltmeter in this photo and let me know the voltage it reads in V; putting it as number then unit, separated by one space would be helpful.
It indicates 310 V
